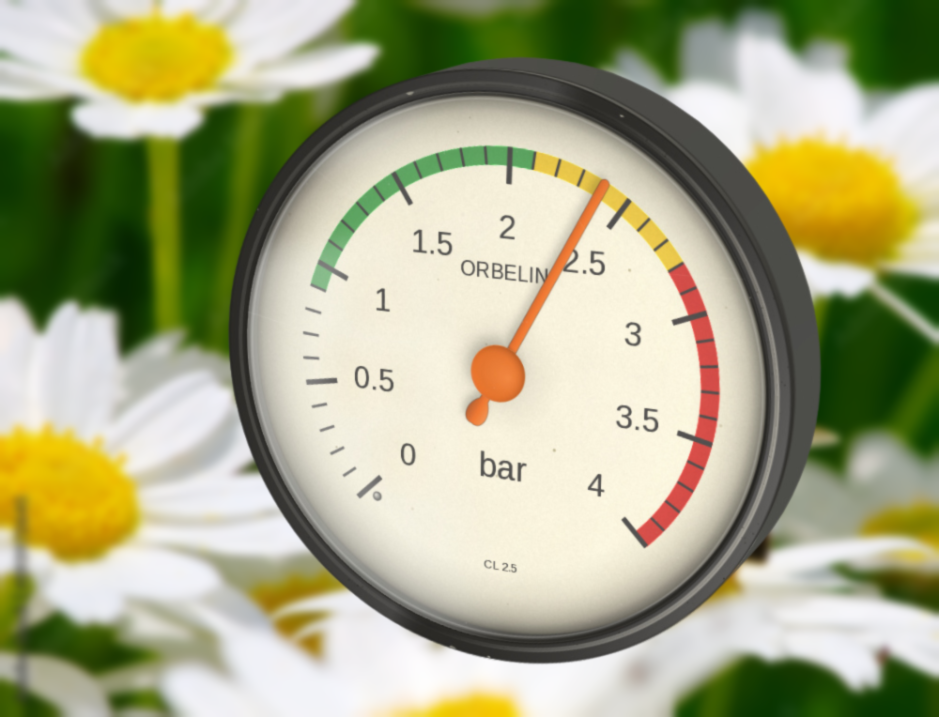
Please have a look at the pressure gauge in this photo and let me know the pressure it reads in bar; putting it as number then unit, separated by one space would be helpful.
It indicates 2.4 bar
